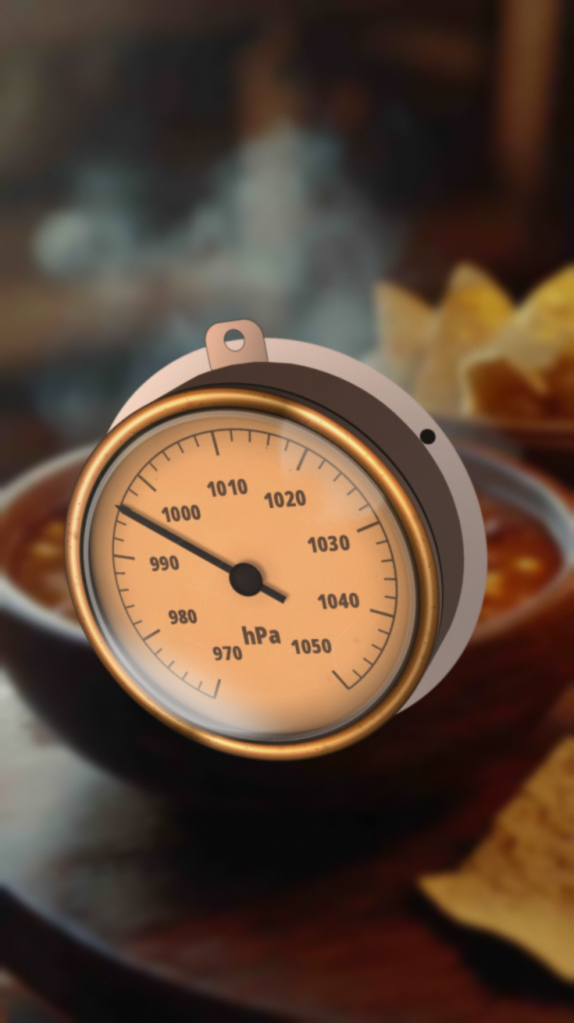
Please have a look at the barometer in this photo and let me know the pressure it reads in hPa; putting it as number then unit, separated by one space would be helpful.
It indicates 996 hPa
